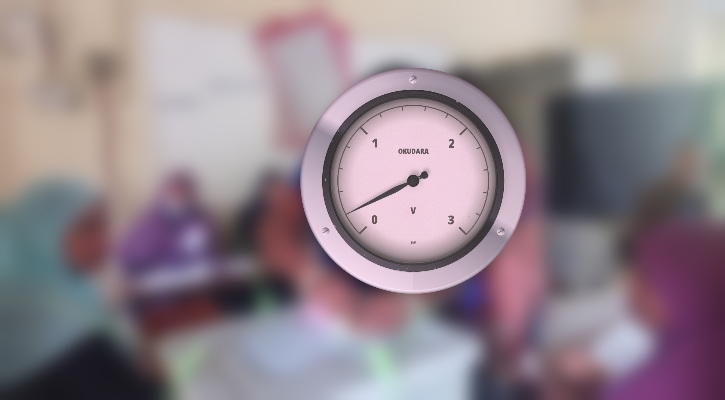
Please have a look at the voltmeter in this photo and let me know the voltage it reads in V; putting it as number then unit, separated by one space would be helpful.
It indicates 0.2 V
